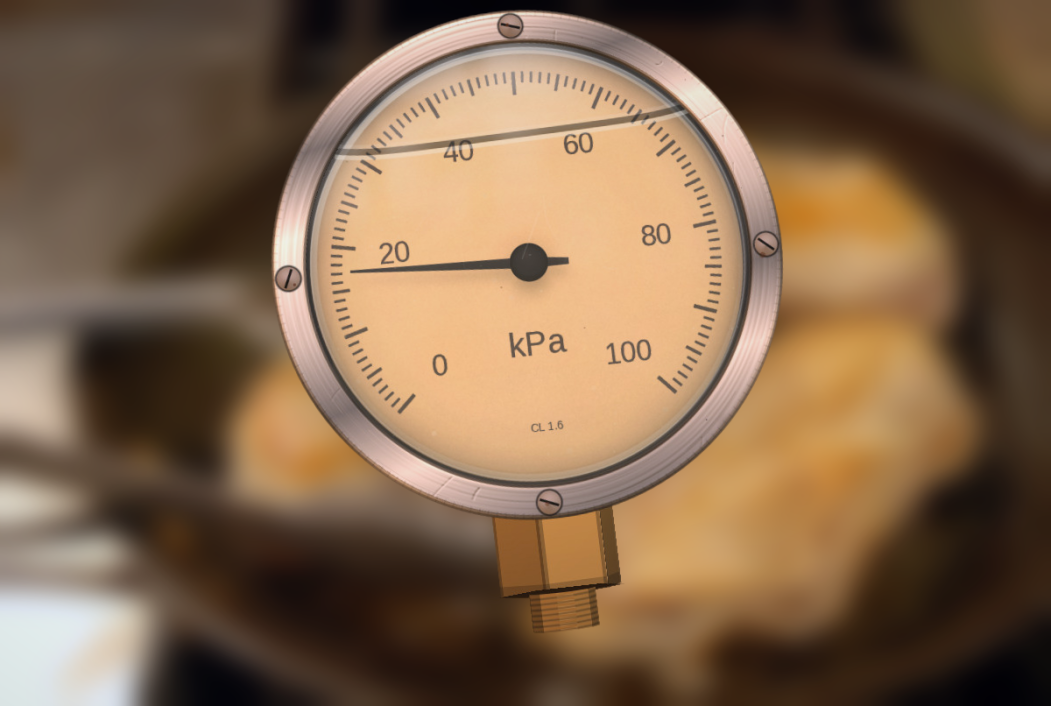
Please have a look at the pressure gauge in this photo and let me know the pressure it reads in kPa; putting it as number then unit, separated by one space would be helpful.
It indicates 17 kPa
